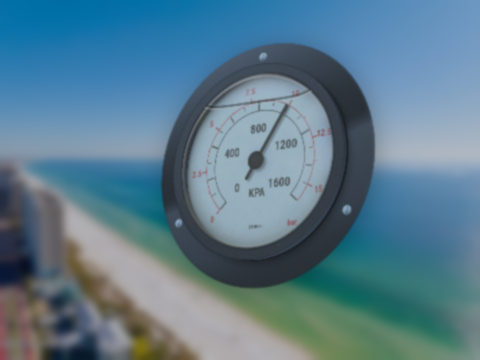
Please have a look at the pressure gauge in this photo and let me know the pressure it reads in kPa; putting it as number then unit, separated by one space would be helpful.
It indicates 1000 kPa
